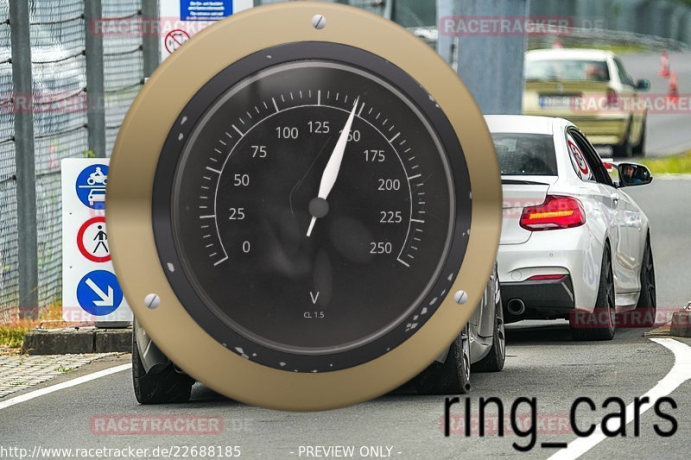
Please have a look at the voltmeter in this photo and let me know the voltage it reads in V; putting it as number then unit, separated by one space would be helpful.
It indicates 145 V
